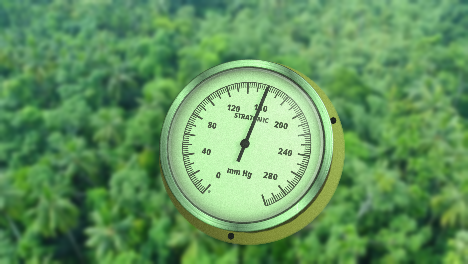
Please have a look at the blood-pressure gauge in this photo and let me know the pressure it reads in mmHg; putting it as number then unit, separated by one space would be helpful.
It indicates 160 mmHg
